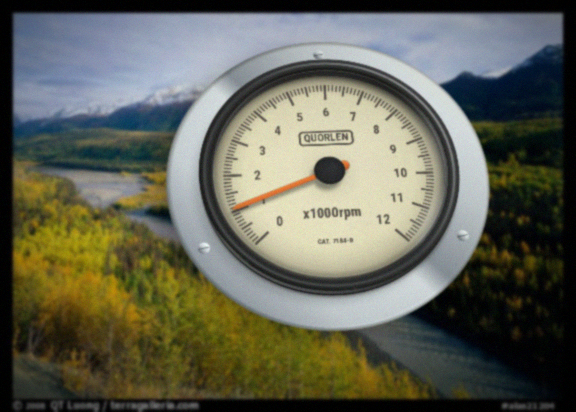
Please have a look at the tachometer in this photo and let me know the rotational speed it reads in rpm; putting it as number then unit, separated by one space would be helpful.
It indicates 1000 rpm
